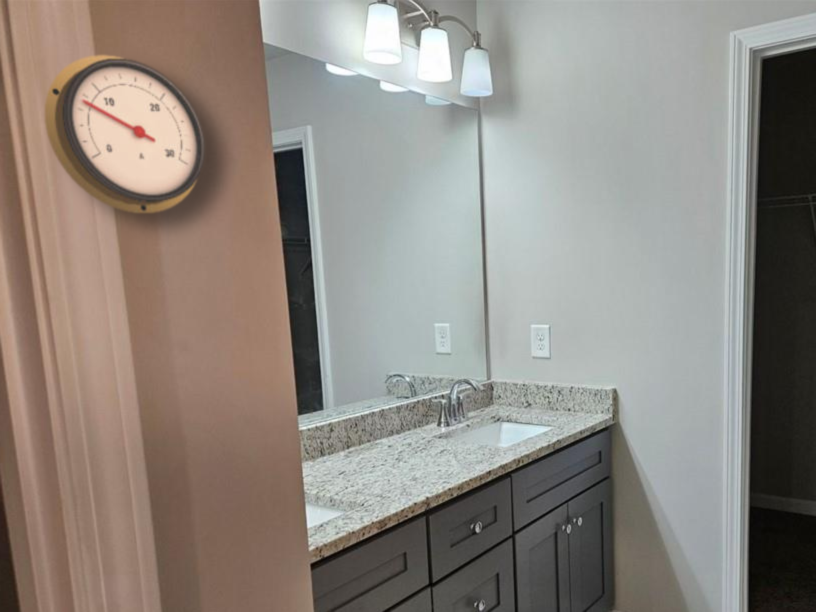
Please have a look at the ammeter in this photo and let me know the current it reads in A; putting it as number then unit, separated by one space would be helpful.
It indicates 7 A
